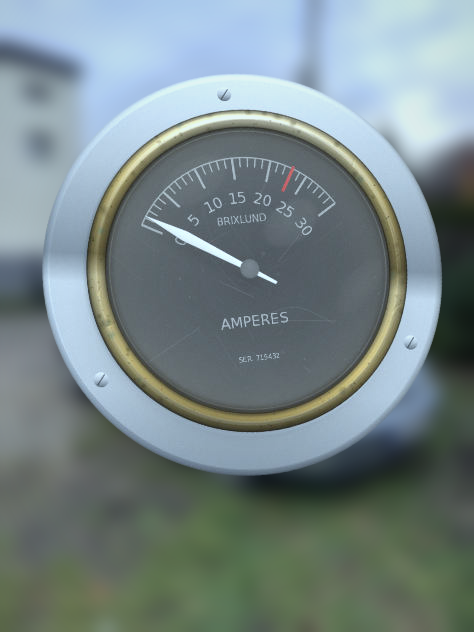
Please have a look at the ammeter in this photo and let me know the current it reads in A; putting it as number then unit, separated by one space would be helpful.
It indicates 1 A
